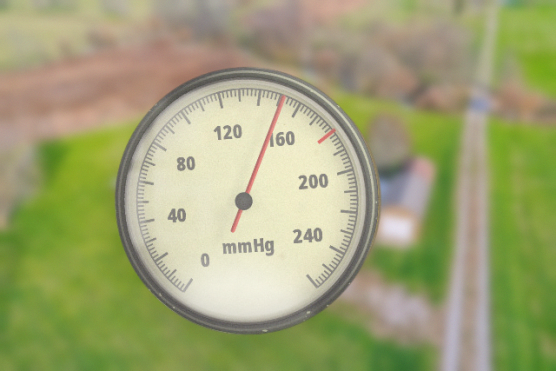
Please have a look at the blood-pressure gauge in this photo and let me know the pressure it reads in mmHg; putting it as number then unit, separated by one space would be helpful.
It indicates 152 mmHg
